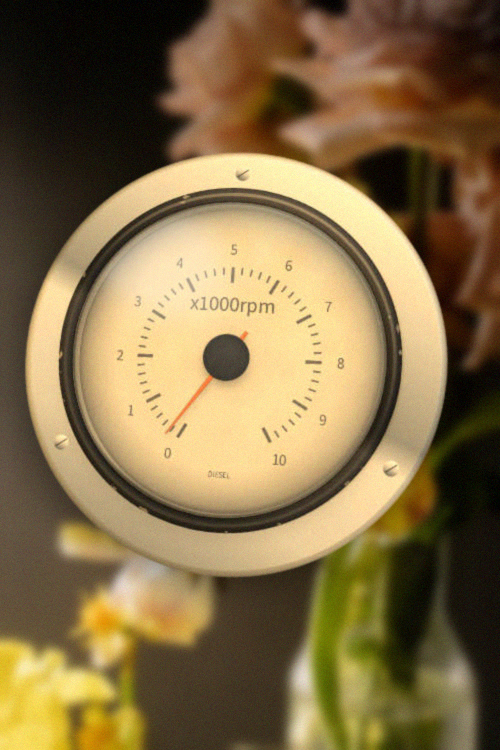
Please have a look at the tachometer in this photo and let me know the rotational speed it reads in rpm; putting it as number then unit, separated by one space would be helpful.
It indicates 200 rpm
